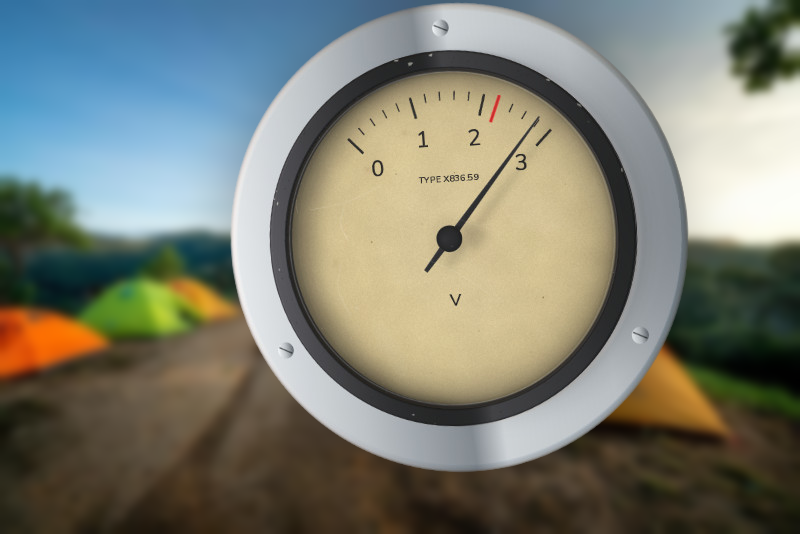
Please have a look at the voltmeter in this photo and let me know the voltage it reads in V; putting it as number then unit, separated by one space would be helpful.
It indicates 2.8 V
